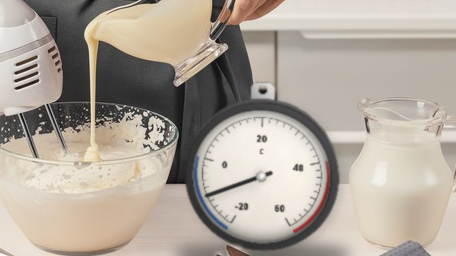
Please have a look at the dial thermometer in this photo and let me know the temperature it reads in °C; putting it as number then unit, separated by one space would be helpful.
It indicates -10 °C
